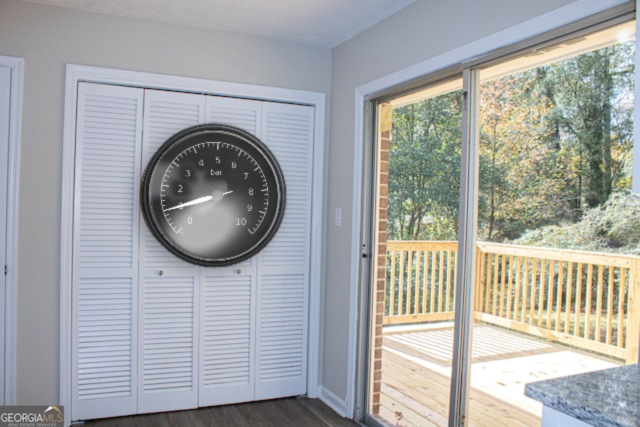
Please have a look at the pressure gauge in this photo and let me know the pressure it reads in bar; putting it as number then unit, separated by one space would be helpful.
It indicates 1 bar
